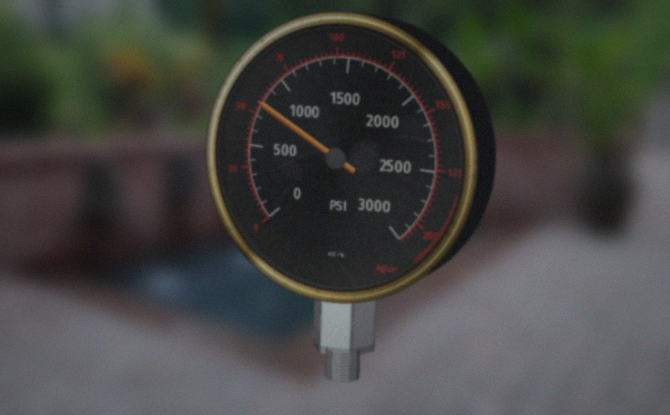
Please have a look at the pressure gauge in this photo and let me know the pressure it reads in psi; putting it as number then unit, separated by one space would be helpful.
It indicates 800 psi
